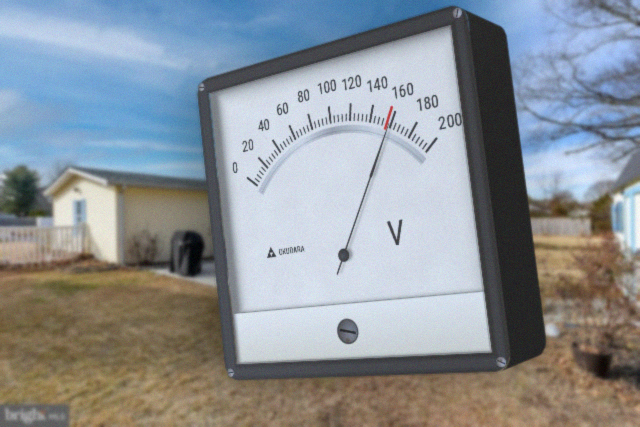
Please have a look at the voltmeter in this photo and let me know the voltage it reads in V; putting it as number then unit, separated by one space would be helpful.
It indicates 160 V
